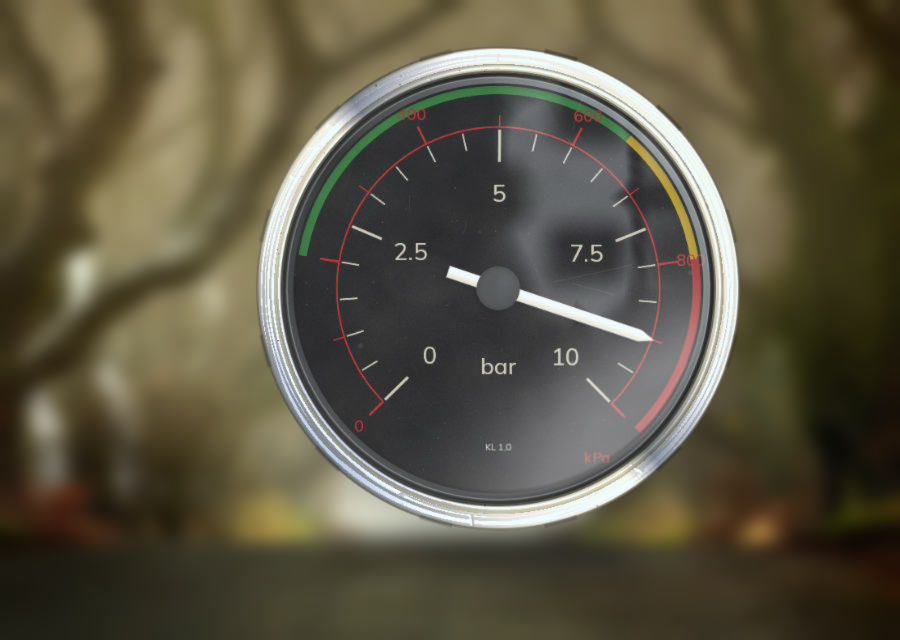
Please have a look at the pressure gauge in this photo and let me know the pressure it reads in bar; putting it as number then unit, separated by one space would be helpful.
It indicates 9 bar
